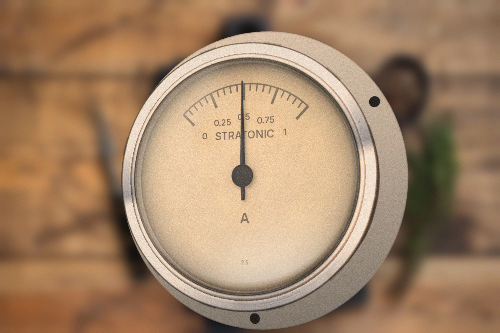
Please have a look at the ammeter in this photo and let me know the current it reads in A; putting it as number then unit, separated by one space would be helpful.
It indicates 0.5 A
